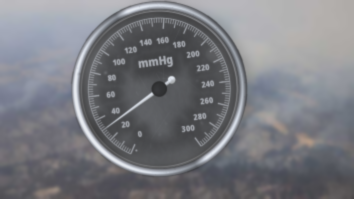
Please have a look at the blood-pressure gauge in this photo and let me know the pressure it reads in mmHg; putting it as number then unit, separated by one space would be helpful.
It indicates 30 mmHg
